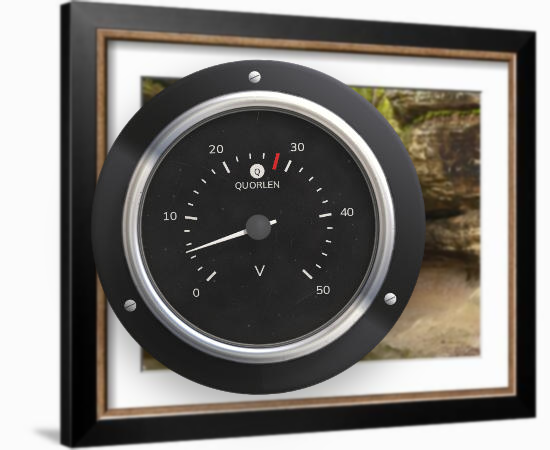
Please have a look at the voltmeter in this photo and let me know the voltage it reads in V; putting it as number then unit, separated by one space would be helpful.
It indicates 5 V
